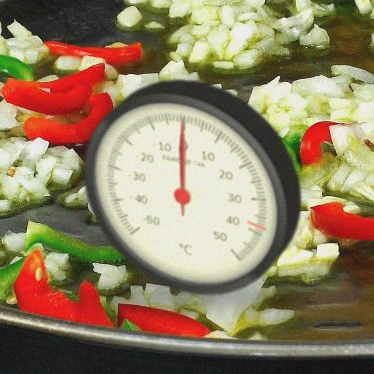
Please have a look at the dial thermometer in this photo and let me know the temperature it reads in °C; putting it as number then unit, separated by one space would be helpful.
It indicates 0 °C
